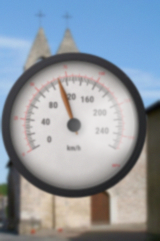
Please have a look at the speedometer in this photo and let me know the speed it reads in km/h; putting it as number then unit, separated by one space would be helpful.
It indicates 110 km/h
